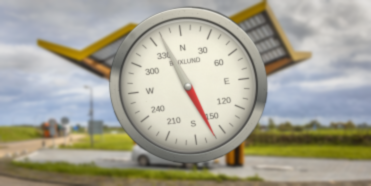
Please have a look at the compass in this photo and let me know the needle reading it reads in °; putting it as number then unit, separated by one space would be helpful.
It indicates 160 °
